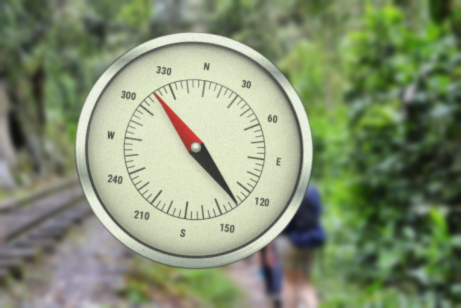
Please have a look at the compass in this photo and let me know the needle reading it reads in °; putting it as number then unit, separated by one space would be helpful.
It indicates 315 °
